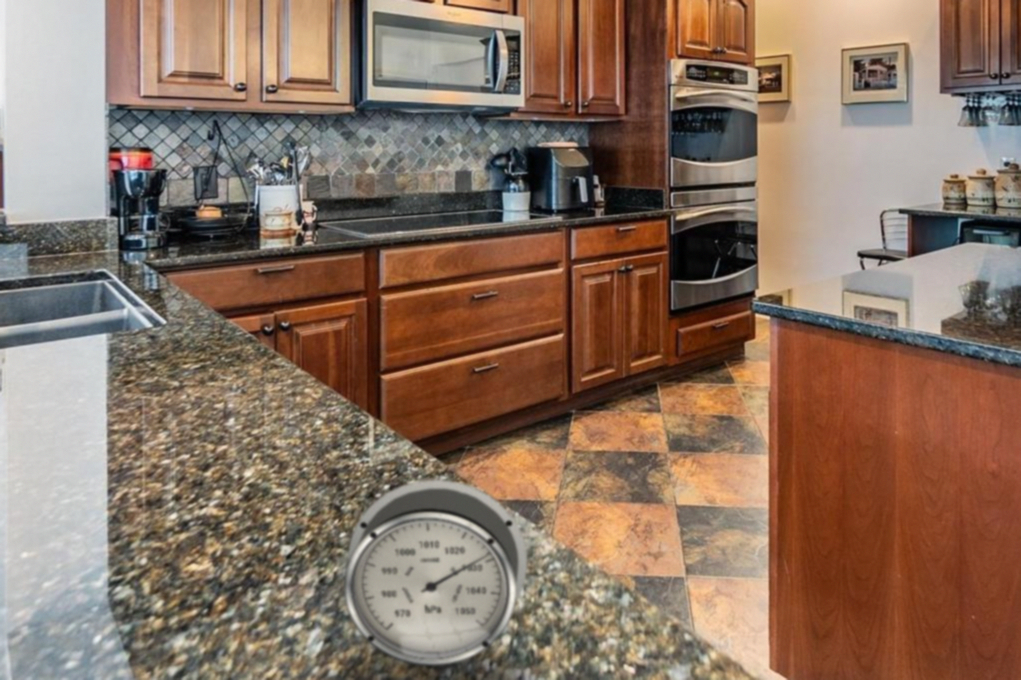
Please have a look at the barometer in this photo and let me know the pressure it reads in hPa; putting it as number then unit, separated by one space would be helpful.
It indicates 1028 hPa
